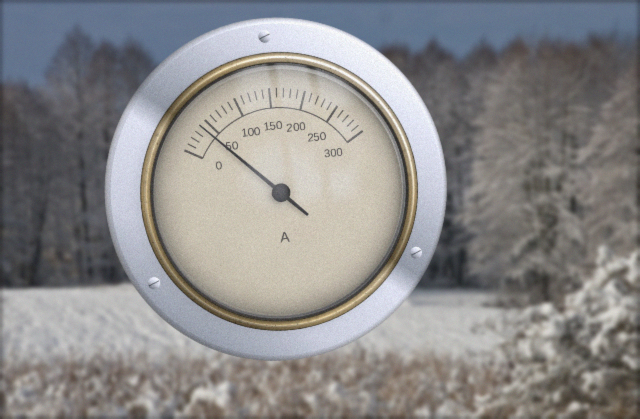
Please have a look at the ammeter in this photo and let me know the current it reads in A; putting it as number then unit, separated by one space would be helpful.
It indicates 40 A
